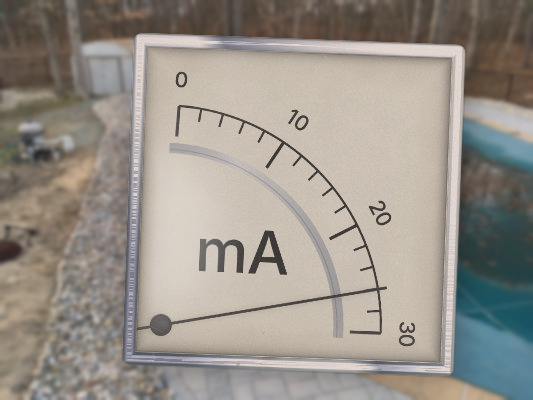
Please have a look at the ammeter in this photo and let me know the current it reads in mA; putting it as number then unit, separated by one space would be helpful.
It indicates 26 mA
